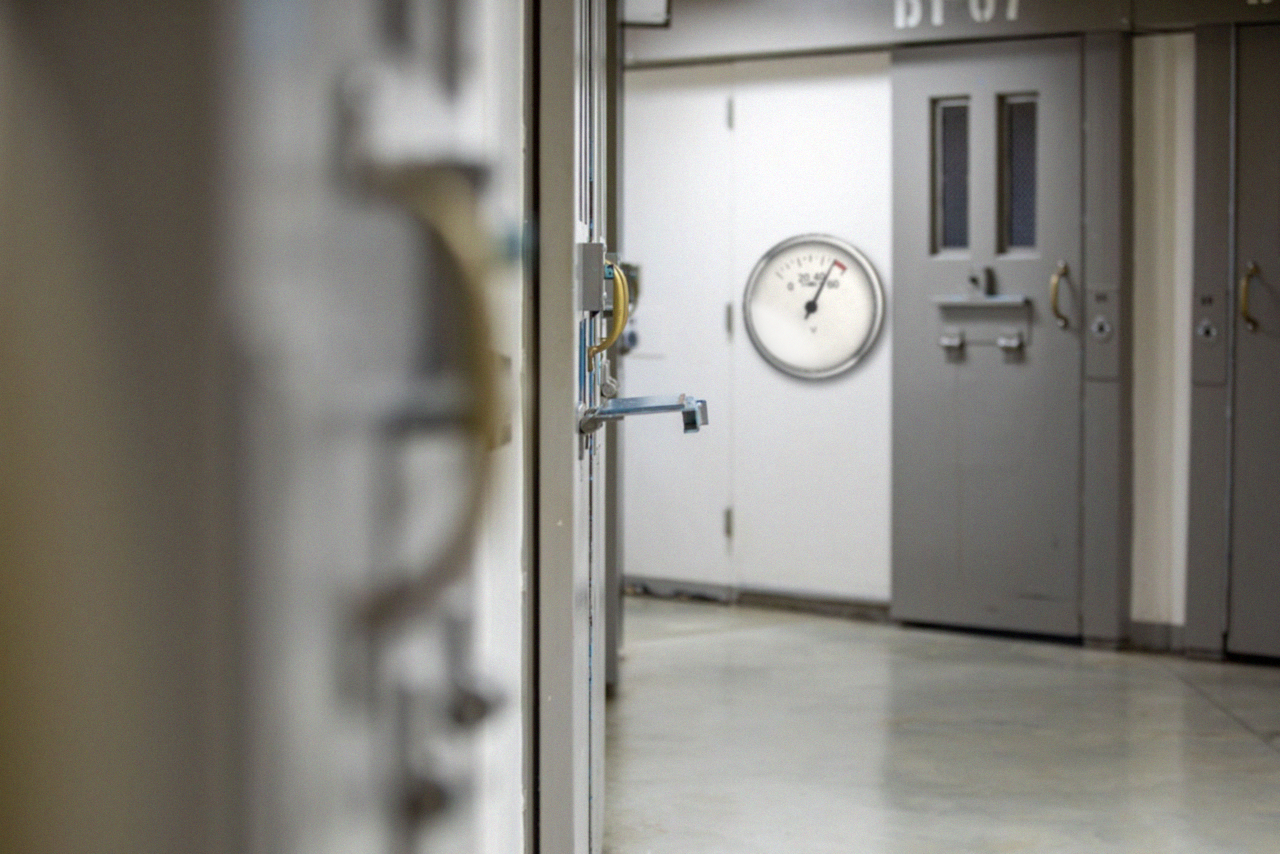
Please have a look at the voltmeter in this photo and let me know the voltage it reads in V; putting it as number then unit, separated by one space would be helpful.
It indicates 50 V
